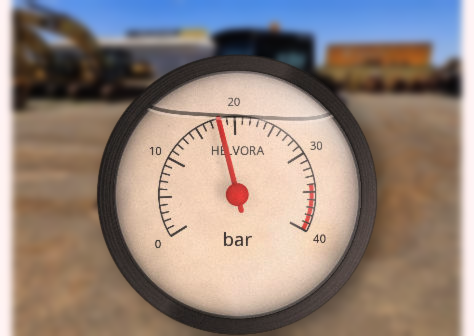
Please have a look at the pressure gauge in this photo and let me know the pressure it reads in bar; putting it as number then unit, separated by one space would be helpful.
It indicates 18 bar
